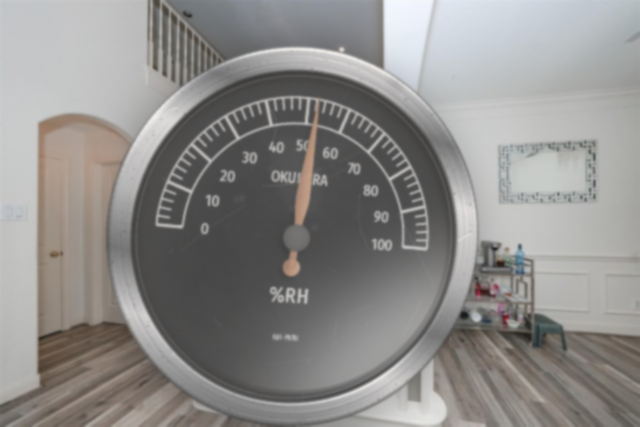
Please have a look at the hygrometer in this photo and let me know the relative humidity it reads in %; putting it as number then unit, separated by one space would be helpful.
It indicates 52 %
